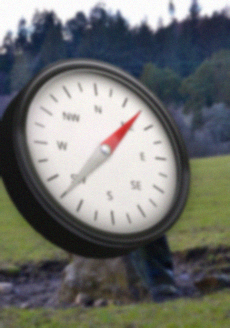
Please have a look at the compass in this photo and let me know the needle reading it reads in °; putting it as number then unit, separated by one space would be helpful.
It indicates 45 °
